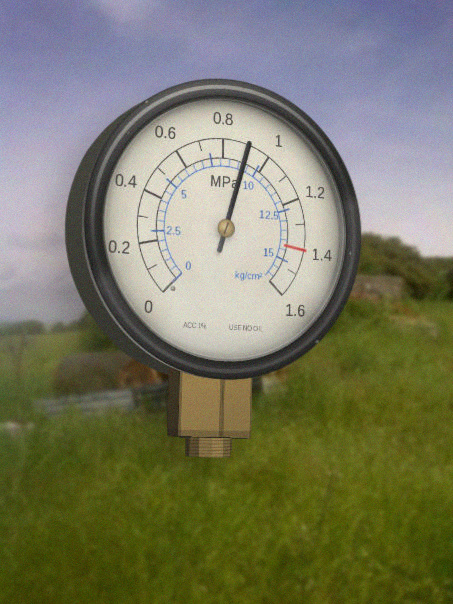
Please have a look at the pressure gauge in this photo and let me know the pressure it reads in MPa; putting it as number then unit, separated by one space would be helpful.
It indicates 0.9 MPa
